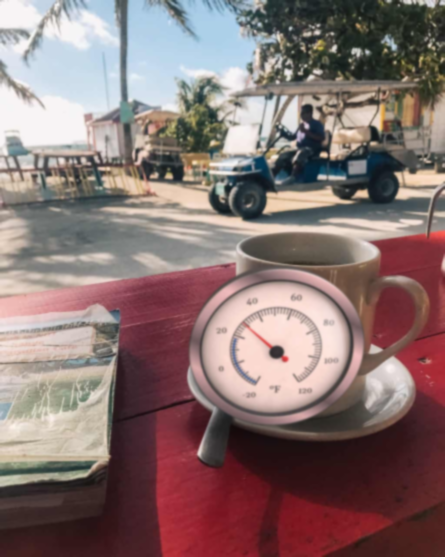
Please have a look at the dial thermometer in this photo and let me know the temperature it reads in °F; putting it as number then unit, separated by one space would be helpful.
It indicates 30 °F
